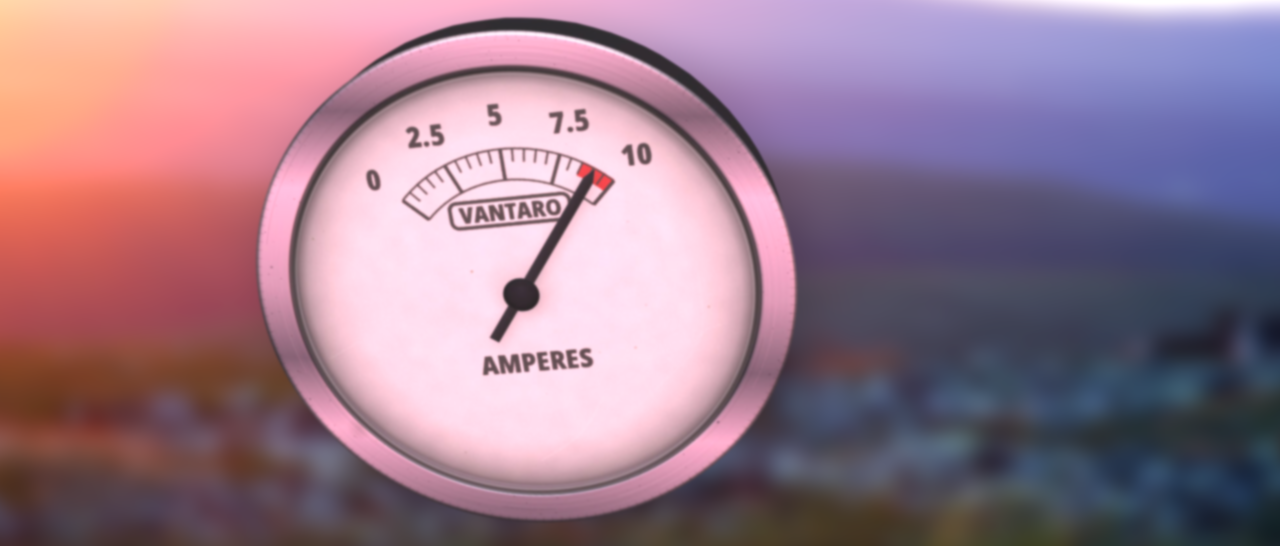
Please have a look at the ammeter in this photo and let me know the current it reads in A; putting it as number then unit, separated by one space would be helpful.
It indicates 9 A
